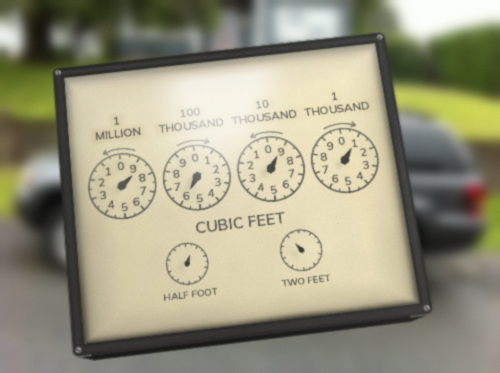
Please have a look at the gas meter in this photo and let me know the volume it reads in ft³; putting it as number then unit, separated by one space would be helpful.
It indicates 859100 ft³
